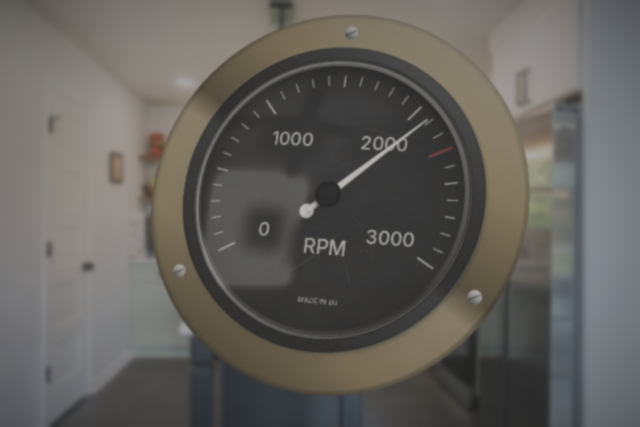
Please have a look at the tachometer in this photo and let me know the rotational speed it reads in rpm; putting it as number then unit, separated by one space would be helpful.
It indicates 2100 rpm
